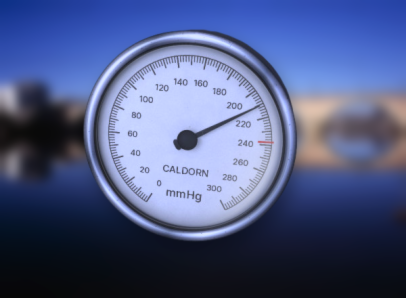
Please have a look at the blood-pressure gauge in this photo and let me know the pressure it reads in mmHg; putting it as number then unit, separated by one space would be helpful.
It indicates 210 mmHg
